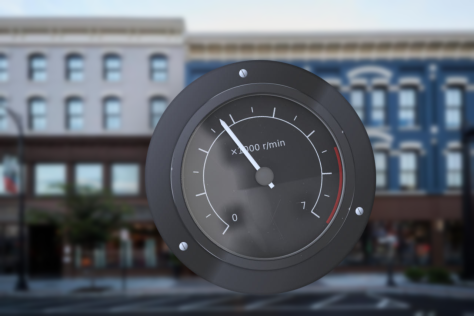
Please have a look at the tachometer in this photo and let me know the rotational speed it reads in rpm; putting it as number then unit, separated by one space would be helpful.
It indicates 2750 rpm
